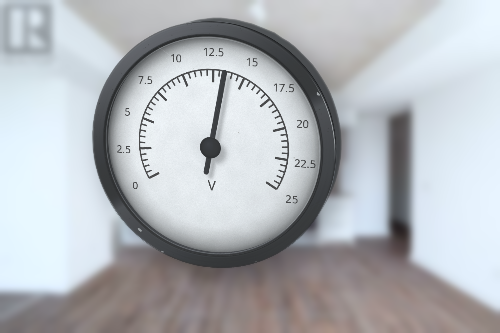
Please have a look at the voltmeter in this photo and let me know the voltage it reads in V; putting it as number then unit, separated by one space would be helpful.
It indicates 13.5 V
